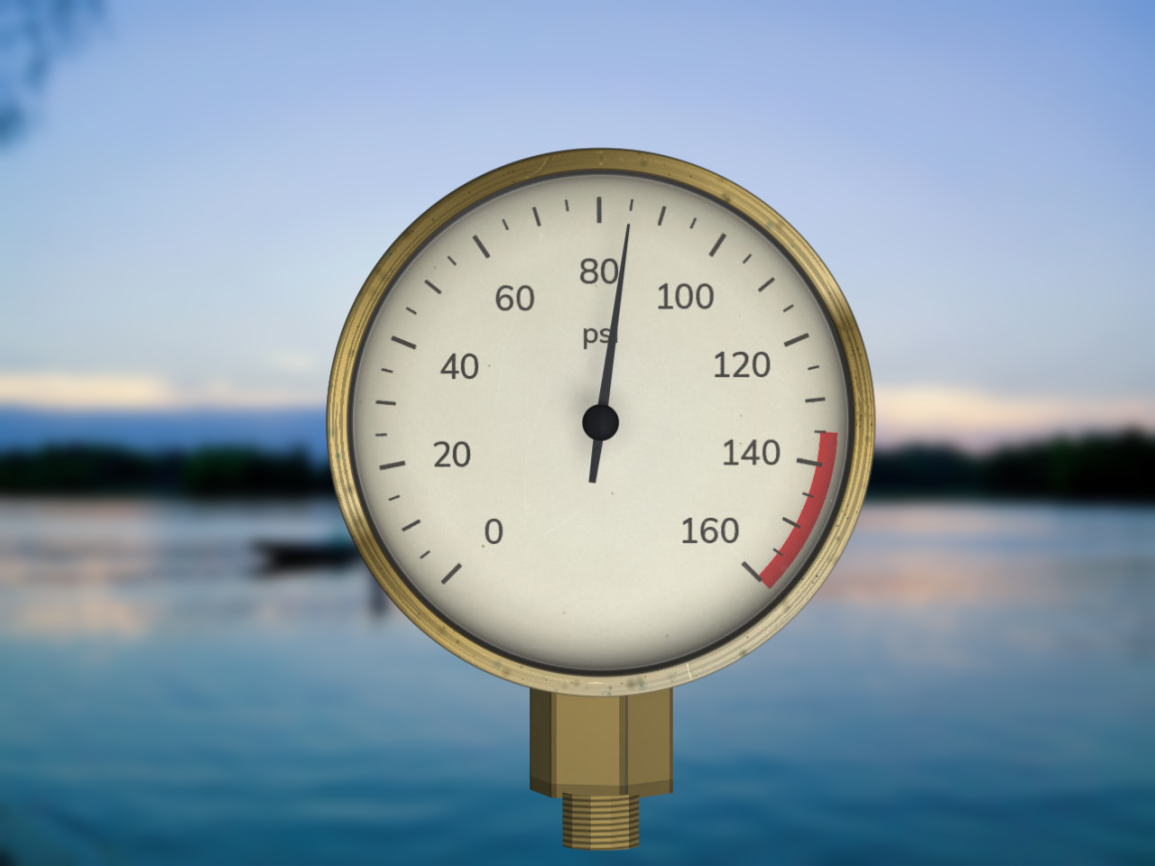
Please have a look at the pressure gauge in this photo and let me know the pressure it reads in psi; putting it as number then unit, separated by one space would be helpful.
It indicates 85 psi
